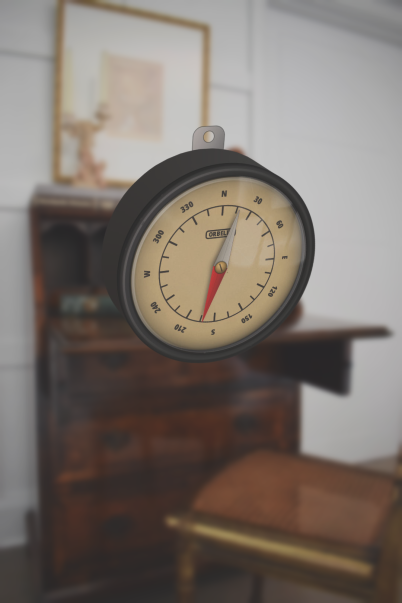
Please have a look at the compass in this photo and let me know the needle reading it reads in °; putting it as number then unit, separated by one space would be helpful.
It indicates 195 °
